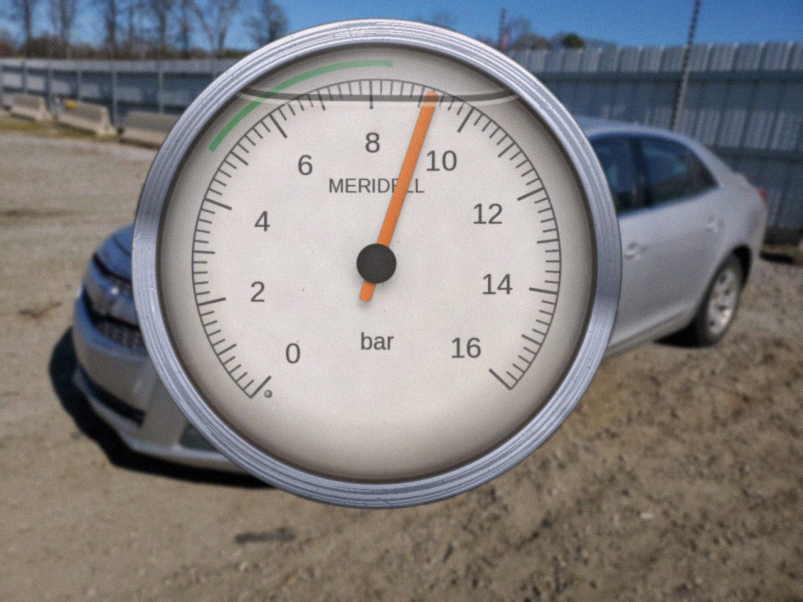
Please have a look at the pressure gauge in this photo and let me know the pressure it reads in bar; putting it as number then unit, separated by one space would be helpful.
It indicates 9.2 bar
